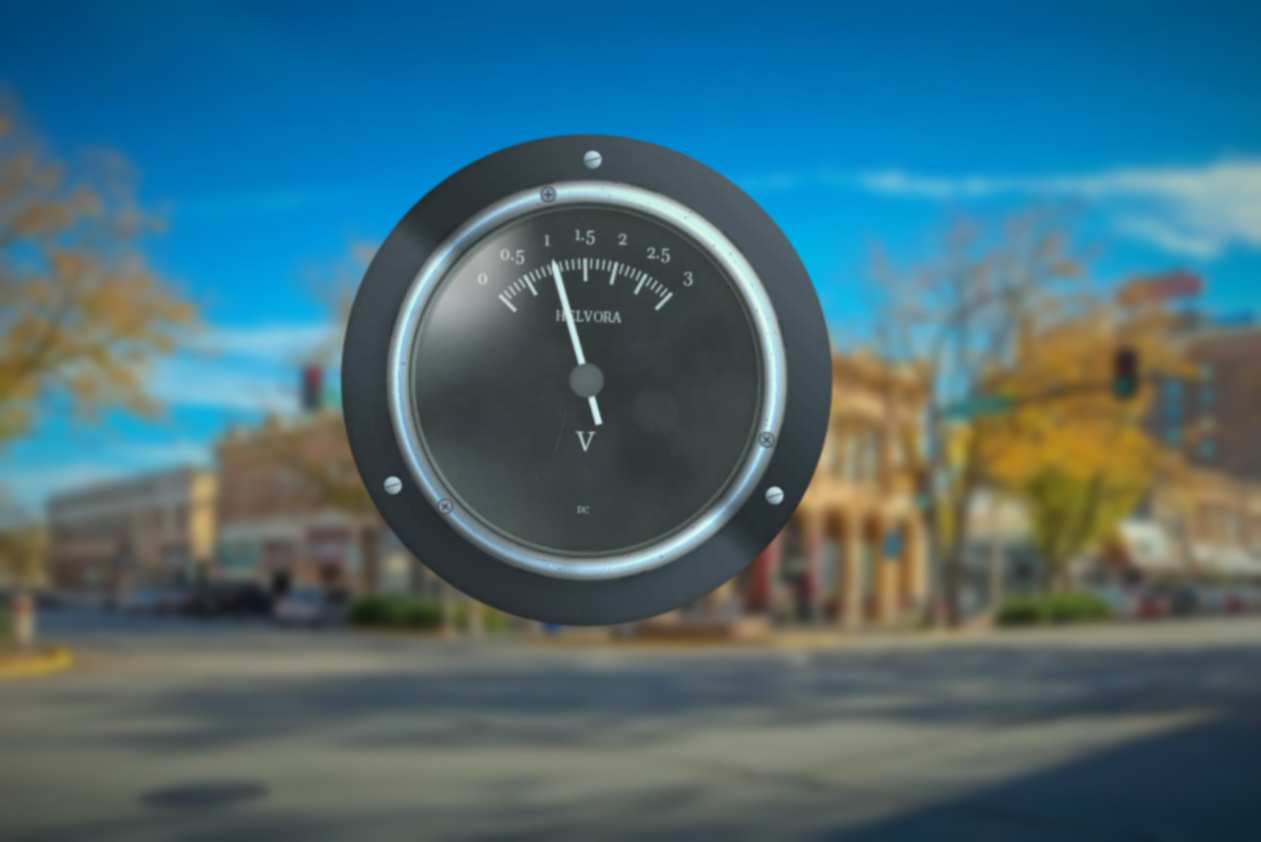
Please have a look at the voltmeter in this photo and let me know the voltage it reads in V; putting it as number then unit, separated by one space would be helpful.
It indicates 1 V
